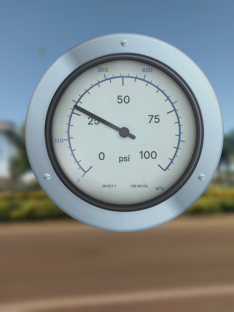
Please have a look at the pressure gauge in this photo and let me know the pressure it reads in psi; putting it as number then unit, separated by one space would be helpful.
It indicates 27.5 psi
